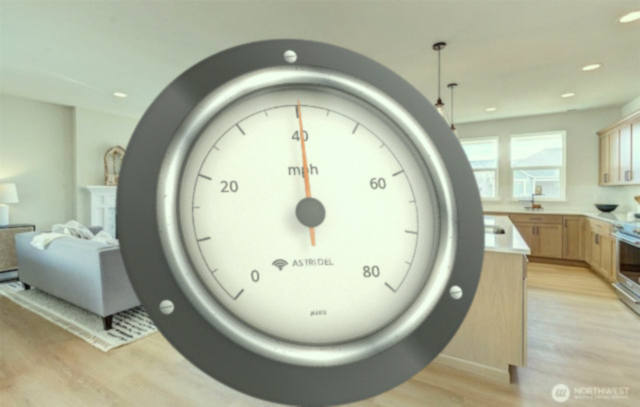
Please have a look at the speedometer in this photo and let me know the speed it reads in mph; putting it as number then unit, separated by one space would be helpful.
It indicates 40 mph
